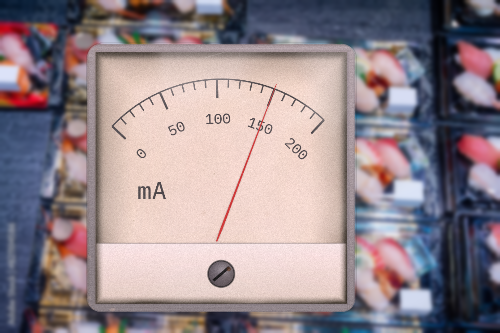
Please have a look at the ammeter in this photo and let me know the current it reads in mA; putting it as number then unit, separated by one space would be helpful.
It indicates 150 mA
